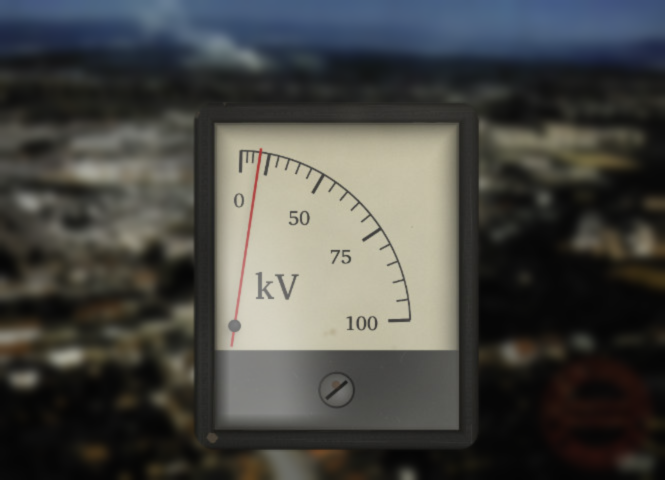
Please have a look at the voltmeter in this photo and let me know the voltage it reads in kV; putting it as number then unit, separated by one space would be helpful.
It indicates 20 kV
